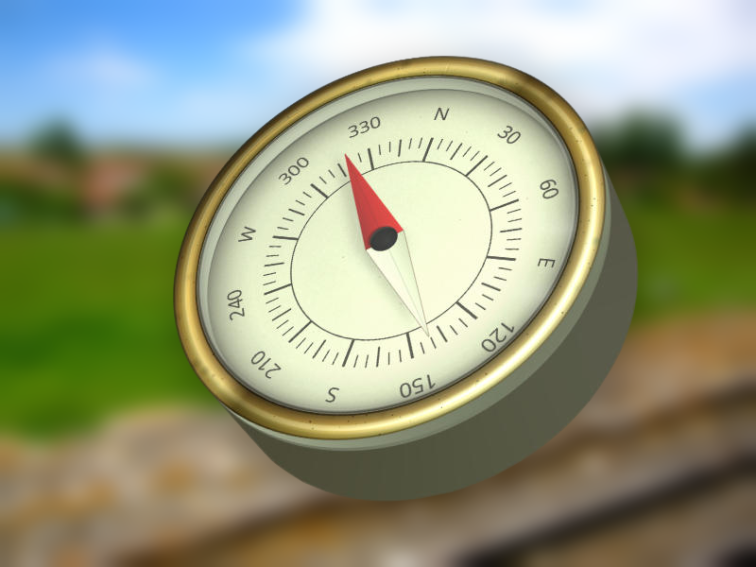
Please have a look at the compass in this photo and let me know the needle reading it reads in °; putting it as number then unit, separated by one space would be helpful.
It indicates 320 °
